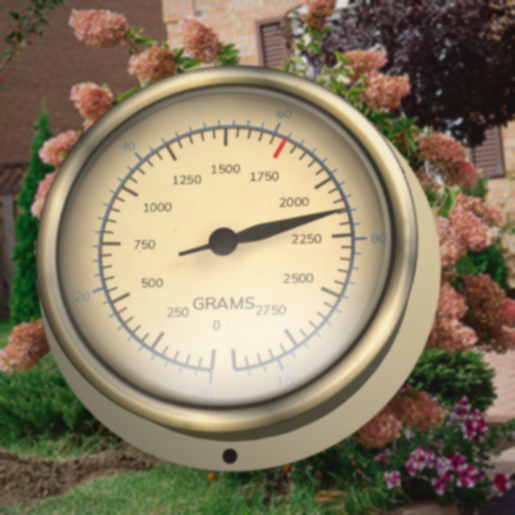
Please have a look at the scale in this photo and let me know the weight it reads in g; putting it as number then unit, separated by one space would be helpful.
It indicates 2150 g
